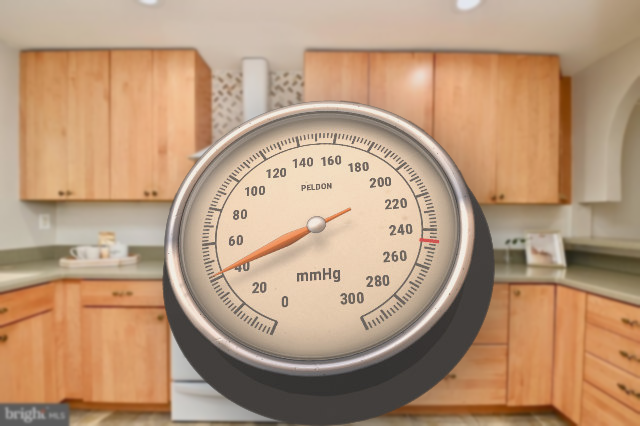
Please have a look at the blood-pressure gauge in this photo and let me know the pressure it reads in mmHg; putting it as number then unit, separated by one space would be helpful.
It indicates 40 mmHg
